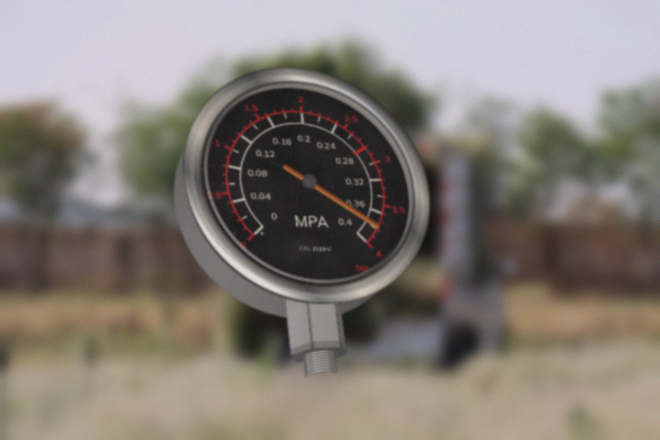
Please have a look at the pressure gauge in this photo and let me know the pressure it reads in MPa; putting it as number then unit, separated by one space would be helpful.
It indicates 0.38 MPa
